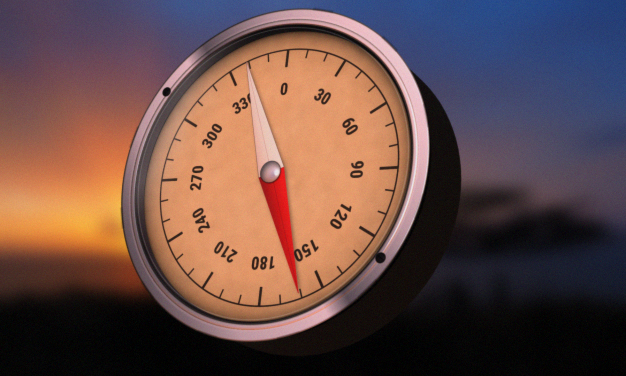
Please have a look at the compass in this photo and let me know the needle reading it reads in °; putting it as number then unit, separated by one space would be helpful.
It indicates 160 °
